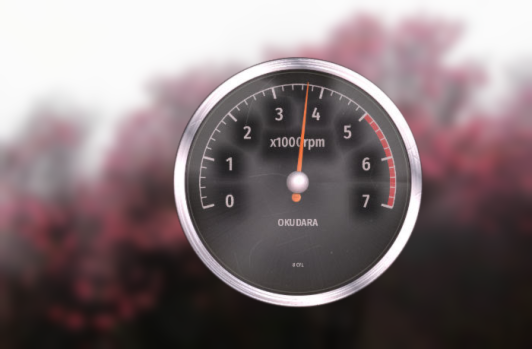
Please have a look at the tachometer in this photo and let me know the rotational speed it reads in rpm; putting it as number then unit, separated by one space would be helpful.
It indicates 3700 rpm
